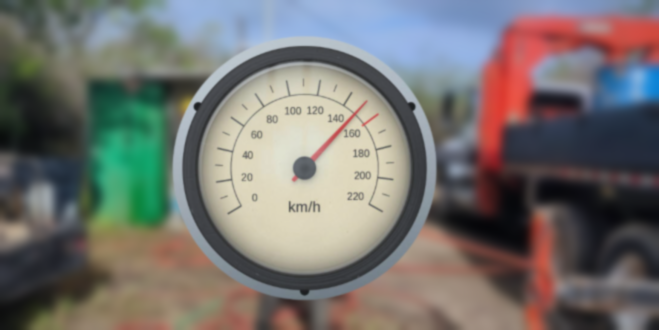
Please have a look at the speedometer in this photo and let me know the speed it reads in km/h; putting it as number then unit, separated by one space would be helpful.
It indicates 150 km/h
